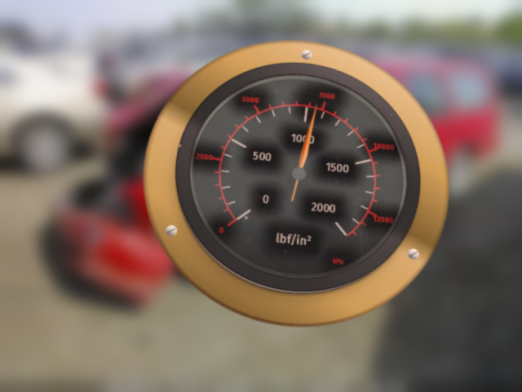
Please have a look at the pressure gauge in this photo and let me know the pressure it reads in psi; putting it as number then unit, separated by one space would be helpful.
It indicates 1050 psi
